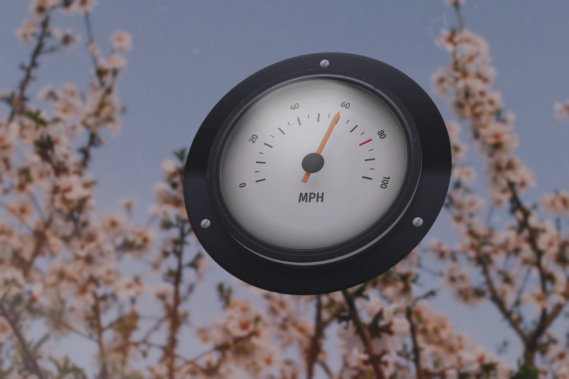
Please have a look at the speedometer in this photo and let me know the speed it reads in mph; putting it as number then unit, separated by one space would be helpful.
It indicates 60 mph
